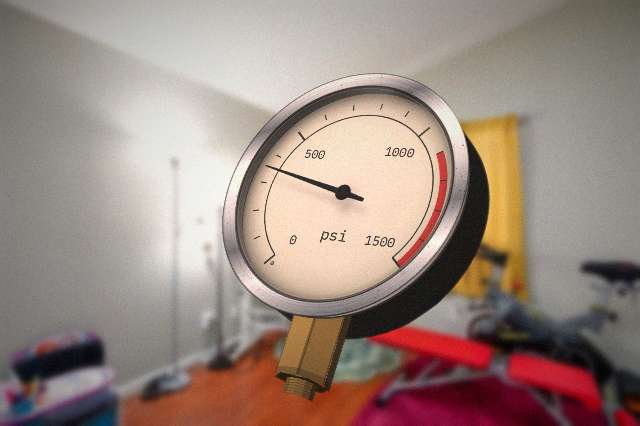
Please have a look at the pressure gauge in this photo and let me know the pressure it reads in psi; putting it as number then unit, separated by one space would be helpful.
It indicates 350 psi
